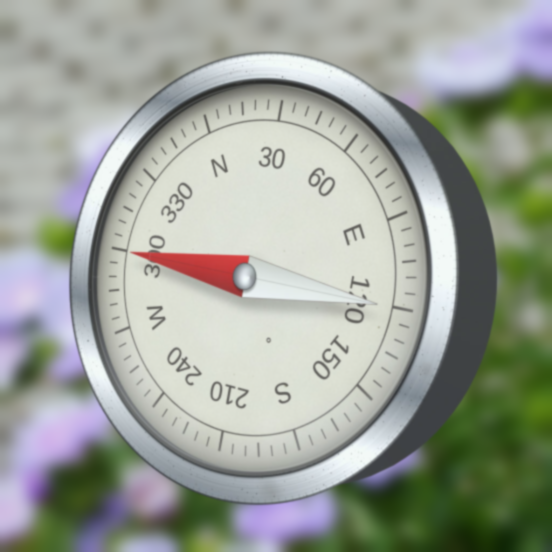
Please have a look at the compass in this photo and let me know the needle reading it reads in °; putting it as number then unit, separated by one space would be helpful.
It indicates 300 °
